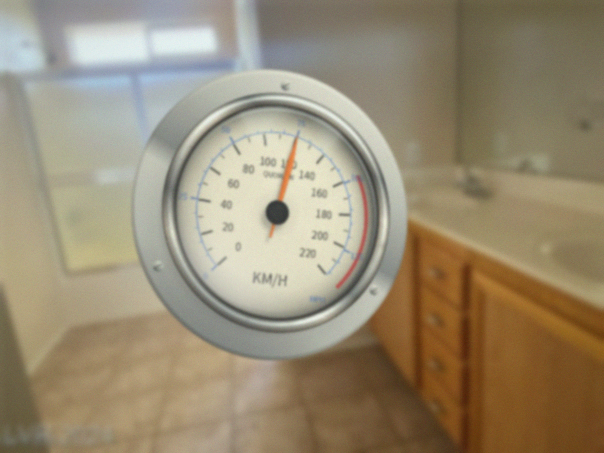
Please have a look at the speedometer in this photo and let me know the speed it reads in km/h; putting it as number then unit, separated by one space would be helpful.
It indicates 120 km/h
